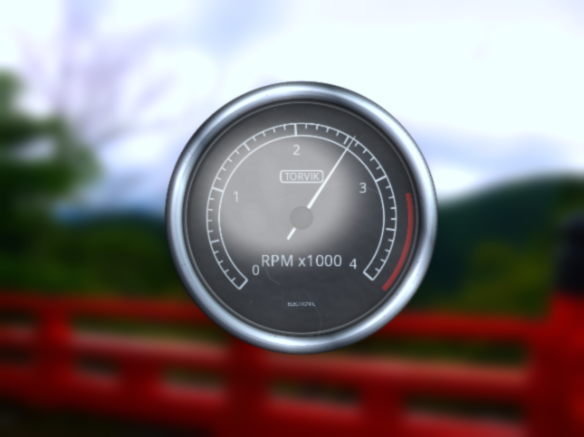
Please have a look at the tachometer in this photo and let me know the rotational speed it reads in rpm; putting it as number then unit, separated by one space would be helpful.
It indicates 2550 rpm
